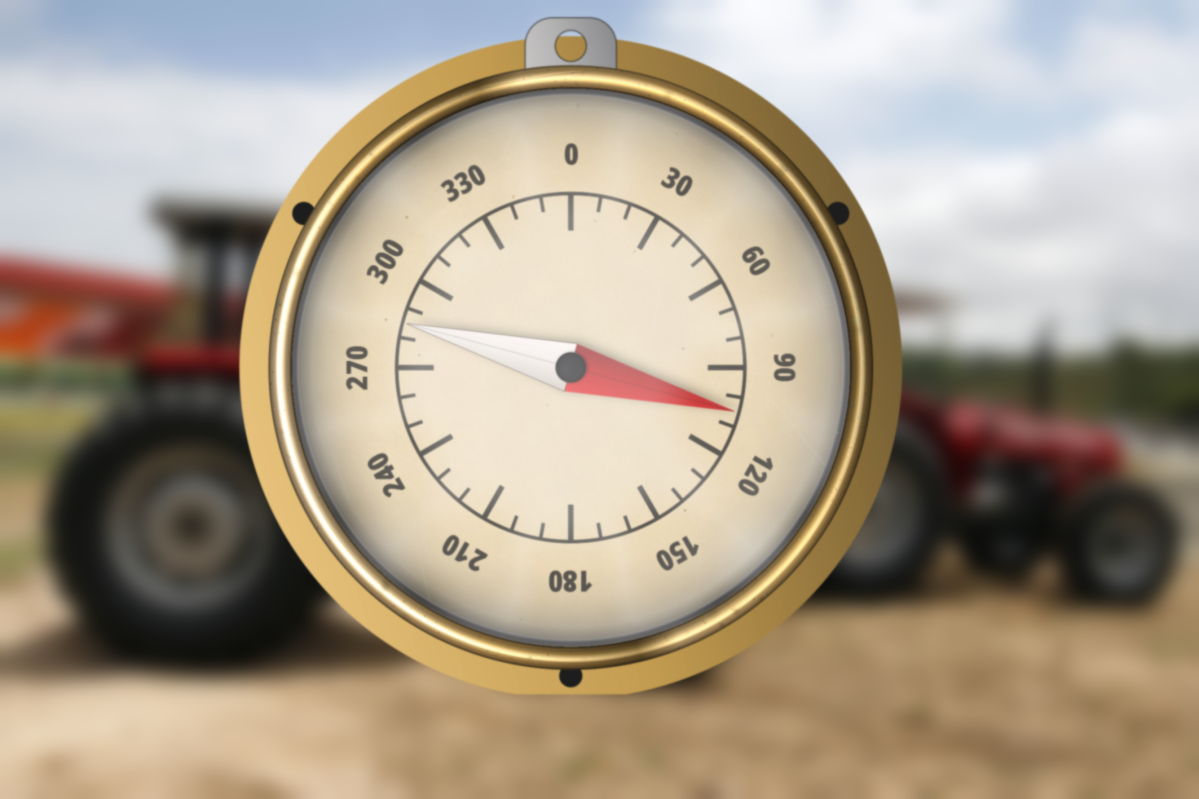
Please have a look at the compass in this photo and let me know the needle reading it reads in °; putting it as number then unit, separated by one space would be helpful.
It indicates 105 °
